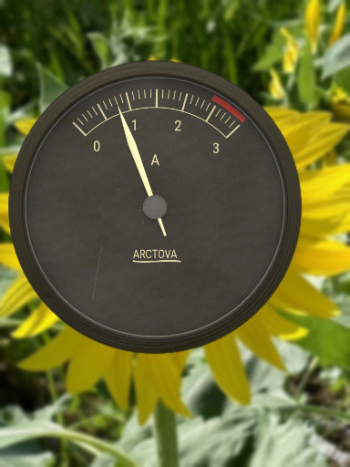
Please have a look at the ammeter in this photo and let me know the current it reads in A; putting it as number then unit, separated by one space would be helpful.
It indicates 0.8 A
